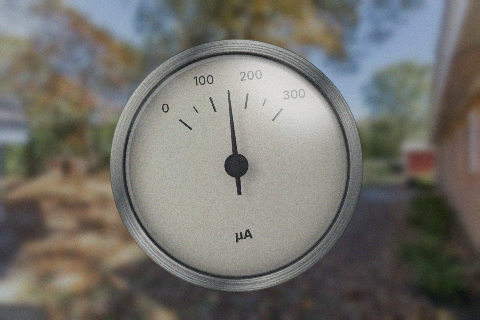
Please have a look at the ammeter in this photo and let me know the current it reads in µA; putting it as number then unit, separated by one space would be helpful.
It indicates 150 µA
